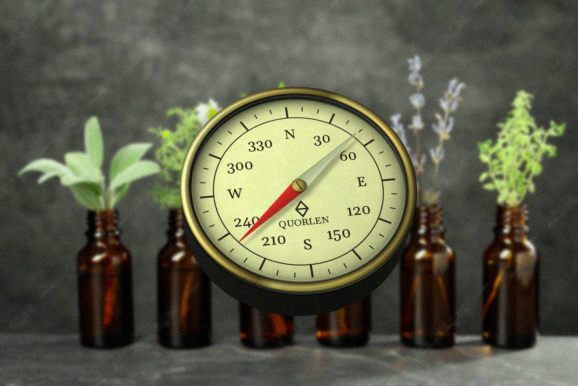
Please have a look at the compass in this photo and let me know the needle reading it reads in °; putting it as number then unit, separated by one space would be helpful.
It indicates 230 °
